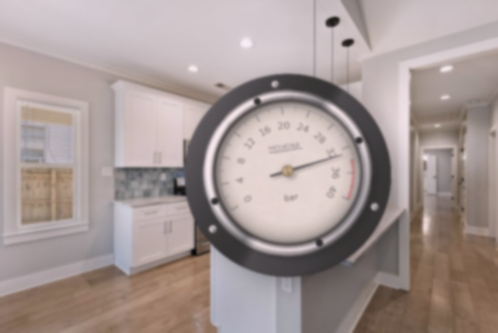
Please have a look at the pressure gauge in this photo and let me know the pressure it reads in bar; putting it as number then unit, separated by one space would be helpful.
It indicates 33 bar
